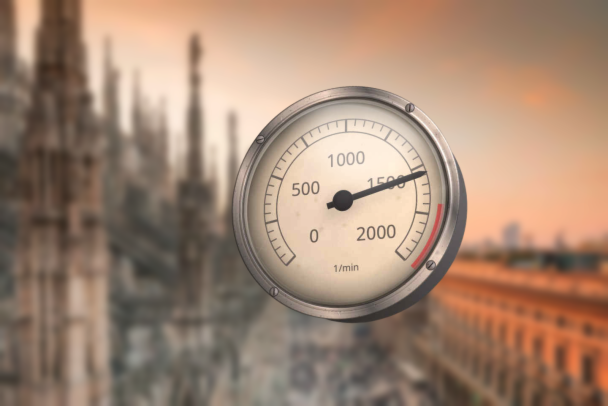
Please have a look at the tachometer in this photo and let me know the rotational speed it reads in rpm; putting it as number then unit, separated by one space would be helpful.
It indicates 1550 rpm
